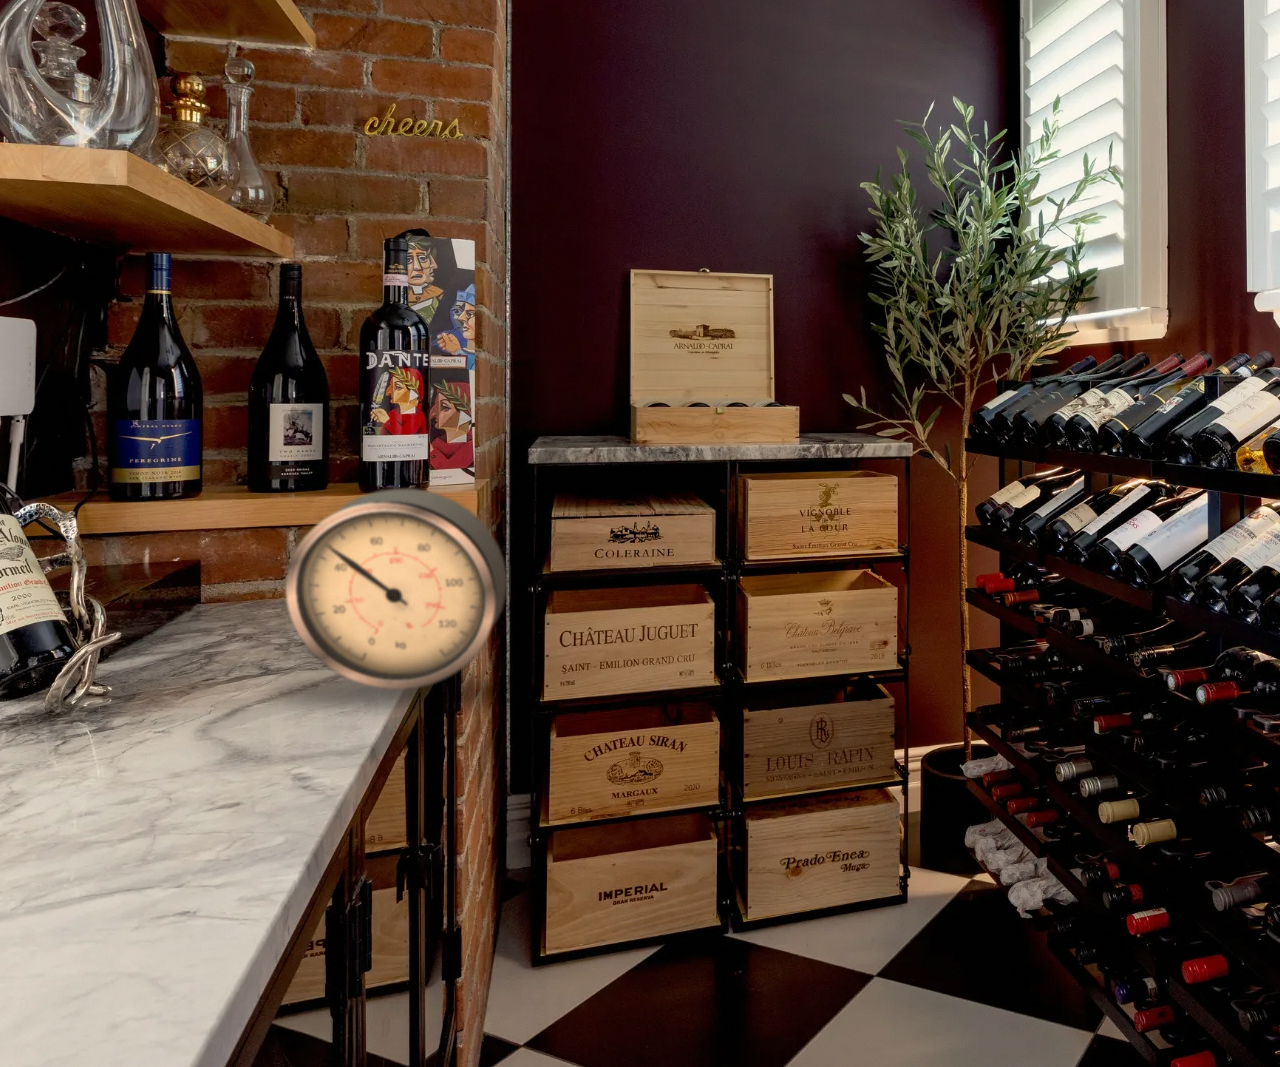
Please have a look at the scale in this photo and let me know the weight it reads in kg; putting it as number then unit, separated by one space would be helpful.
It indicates 45 kg
